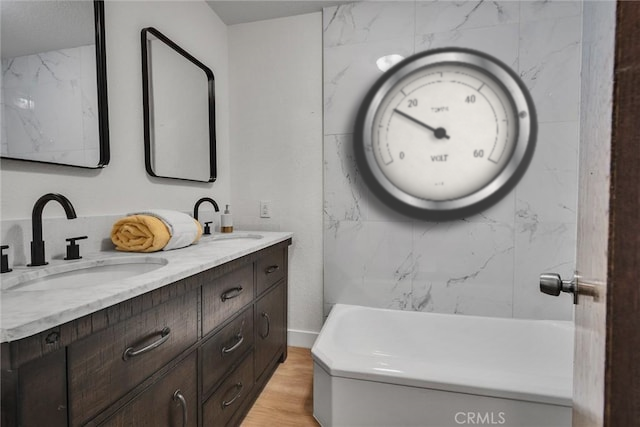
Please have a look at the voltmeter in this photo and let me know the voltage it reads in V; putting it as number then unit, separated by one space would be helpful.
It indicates 15 V
